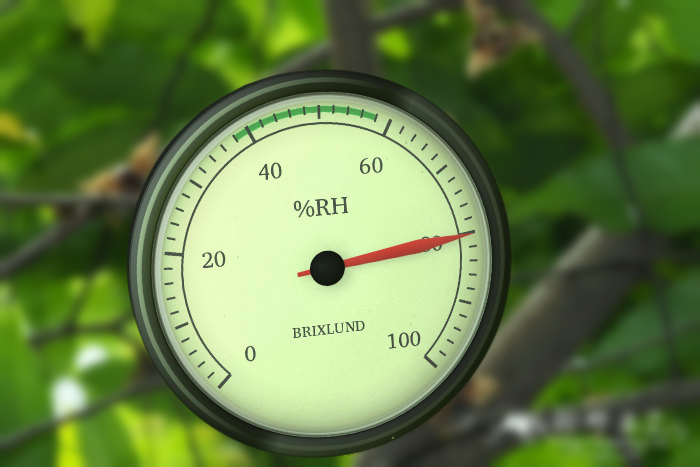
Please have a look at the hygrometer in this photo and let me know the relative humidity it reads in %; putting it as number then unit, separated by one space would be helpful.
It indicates 80 %
